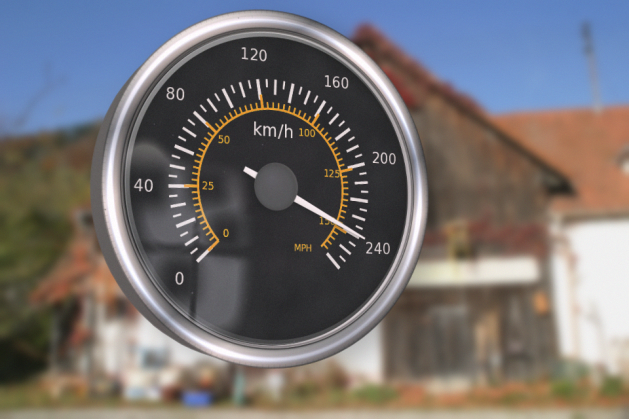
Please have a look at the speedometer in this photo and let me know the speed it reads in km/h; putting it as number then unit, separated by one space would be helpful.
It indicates 240 km/h
